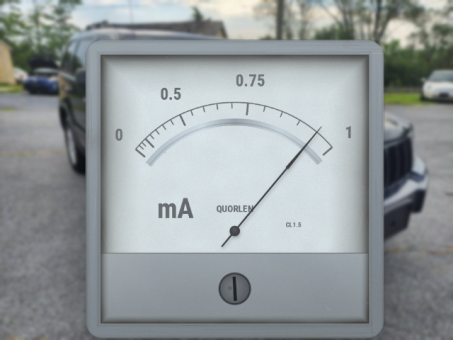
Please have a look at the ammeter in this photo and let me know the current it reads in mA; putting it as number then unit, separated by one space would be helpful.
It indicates 0.95 mA
